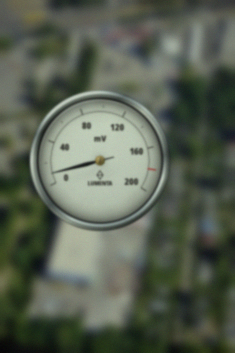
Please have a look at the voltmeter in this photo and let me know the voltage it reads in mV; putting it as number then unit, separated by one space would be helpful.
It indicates 10 mV
